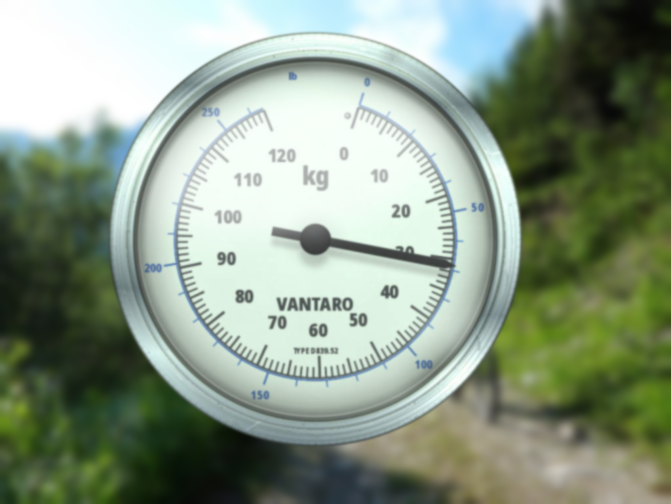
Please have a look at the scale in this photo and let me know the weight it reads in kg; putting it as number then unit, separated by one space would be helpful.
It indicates 31 kg
